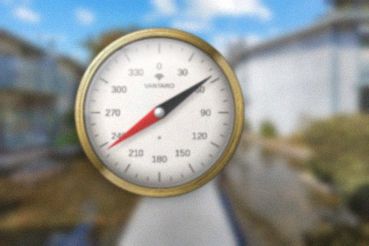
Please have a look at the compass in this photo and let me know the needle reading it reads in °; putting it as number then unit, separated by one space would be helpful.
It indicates 235 °
